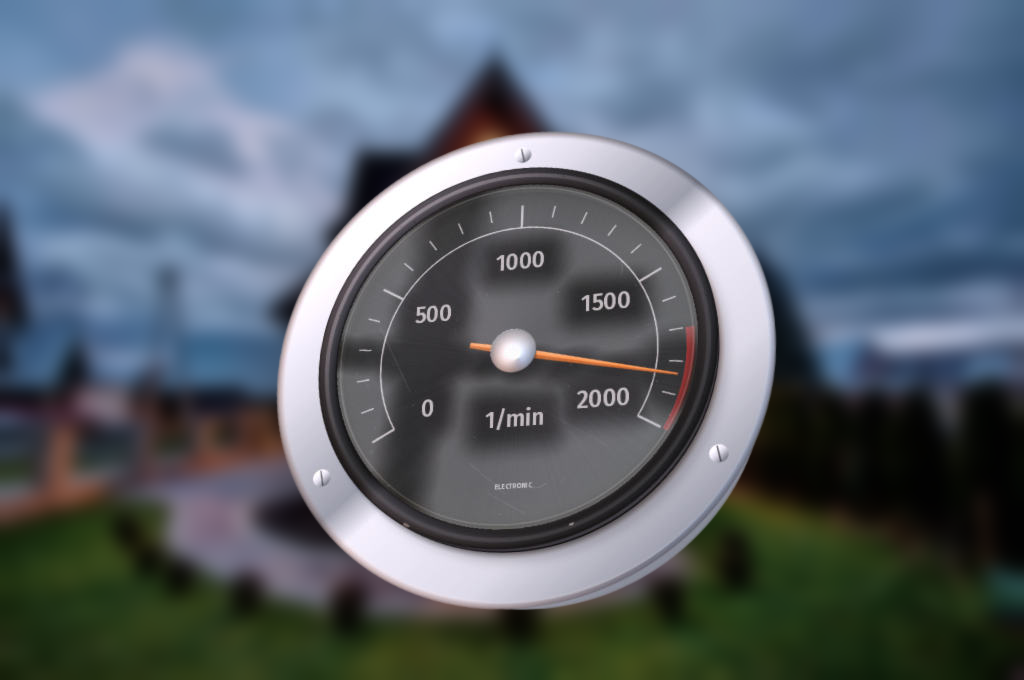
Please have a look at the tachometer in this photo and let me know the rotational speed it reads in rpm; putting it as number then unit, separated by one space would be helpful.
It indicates 1850 rpm
